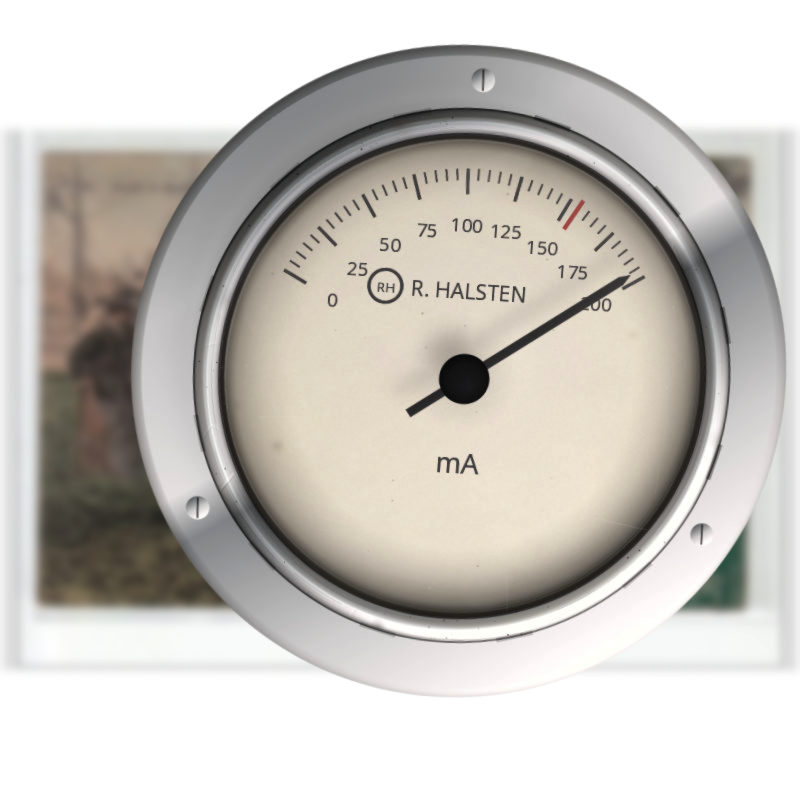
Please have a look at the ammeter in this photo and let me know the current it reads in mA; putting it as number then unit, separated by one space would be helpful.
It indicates 195 mA
